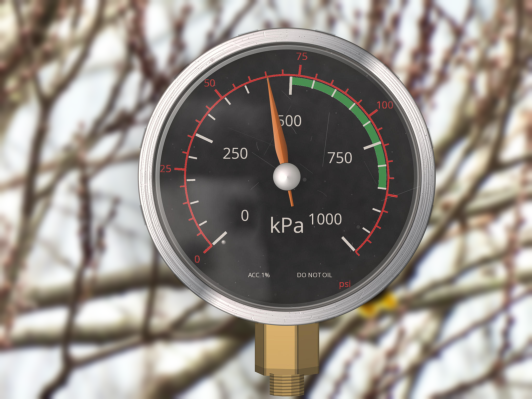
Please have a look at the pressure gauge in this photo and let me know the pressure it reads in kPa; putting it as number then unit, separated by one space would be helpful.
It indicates 450 kPa
